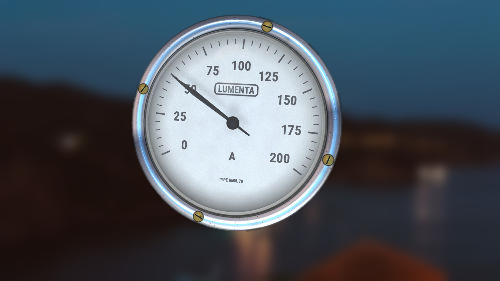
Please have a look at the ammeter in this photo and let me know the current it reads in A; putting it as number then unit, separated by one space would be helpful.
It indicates 50 A
